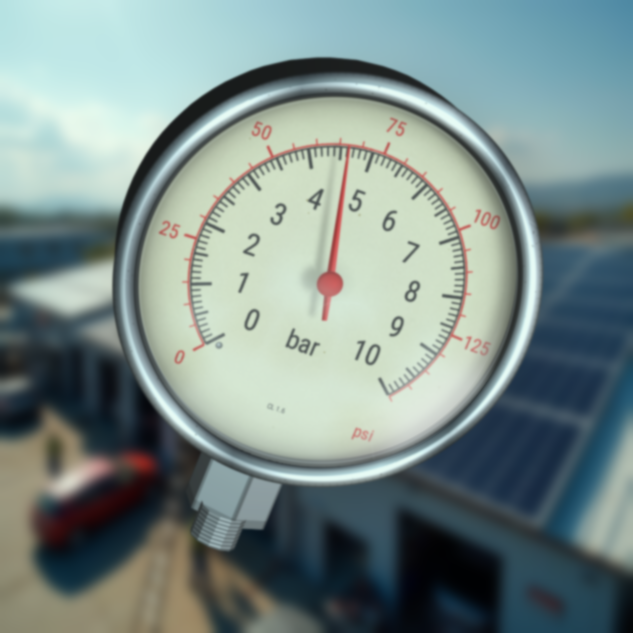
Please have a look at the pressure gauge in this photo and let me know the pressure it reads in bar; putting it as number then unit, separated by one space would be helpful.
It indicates 4.6 bar
